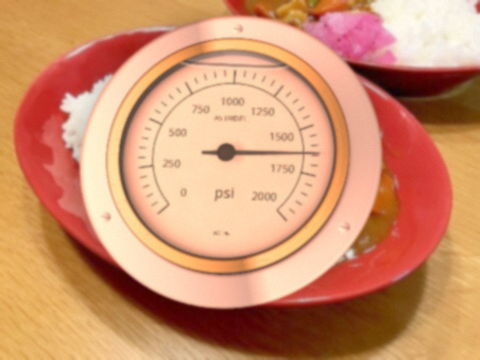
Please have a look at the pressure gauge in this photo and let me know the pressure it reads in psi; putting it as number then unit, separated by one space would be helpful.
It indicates 1650 psi
